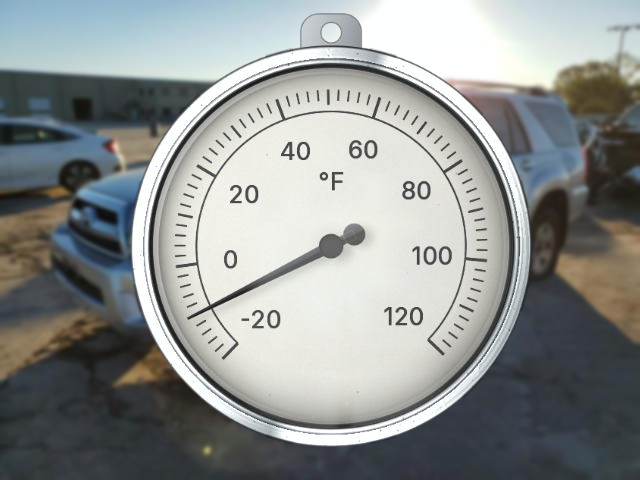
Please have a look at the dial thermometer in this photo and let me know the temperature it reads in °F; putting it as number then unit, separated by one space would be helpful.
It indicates -10 °F
